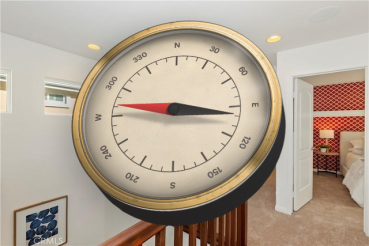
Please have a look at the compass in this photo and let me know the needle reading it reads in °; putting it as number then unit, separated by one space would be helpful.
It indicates 280 °
